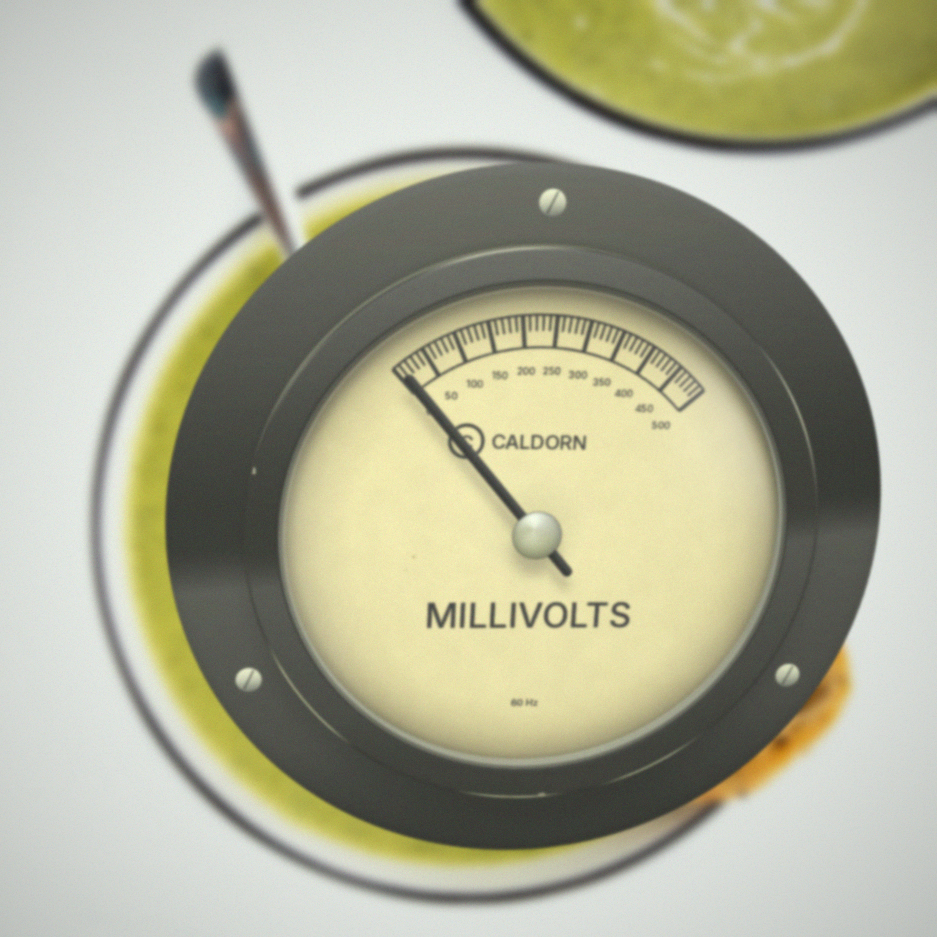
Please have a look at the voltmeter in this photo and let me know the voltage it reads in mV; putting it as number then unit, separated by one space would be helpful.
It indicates 10 mV
